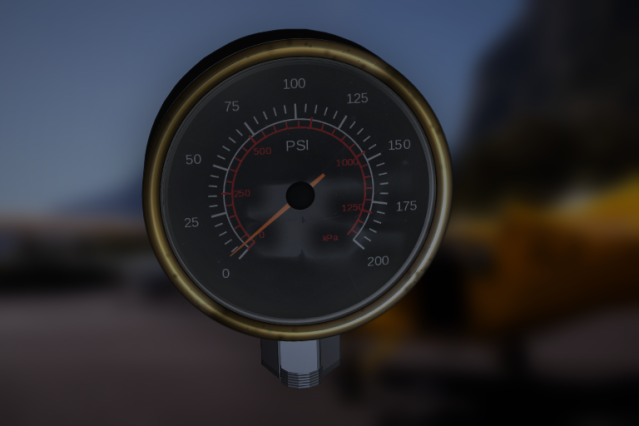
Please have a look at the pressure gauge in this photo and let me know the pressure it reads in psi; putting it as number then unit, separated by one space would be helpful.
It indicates 5 psi
